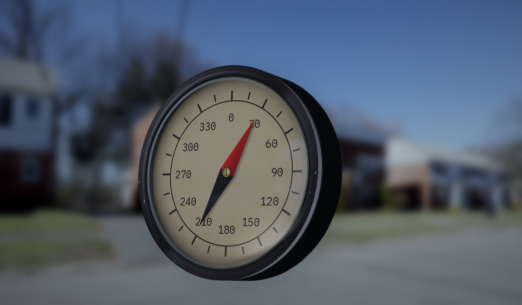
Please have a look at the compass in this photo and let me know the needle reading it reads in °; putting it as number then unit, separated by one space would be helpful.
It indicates 30 °
